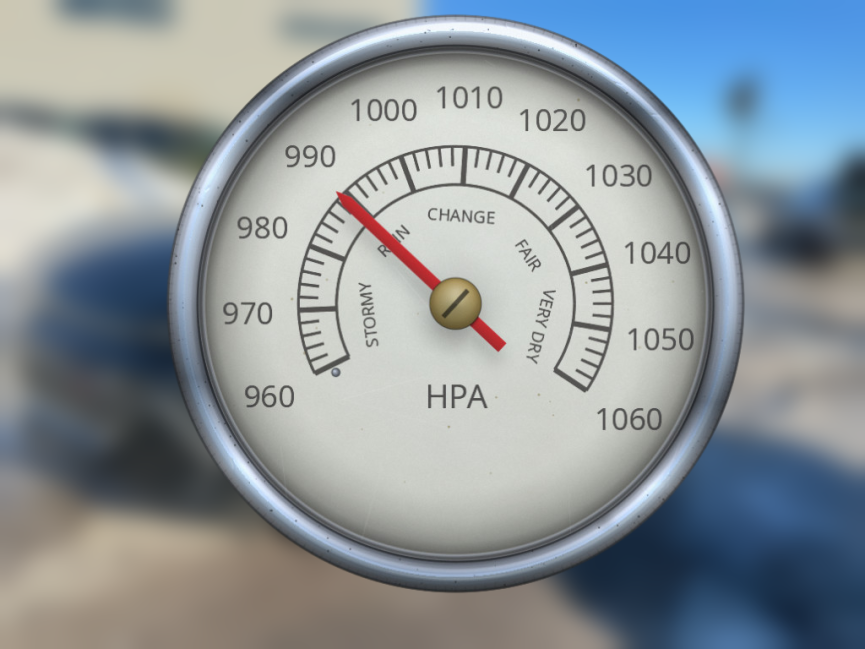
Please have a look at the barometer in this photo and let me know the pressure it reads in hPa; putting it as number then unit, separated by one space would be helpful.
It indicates 989 hPa
